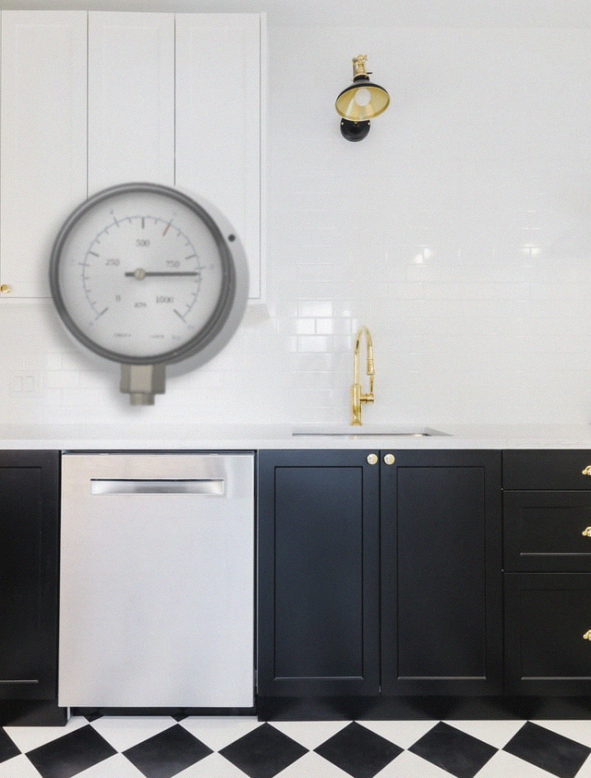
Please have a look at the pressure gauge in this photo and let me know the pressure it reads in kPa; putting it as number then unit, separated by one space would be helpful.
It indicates 825 kPa
